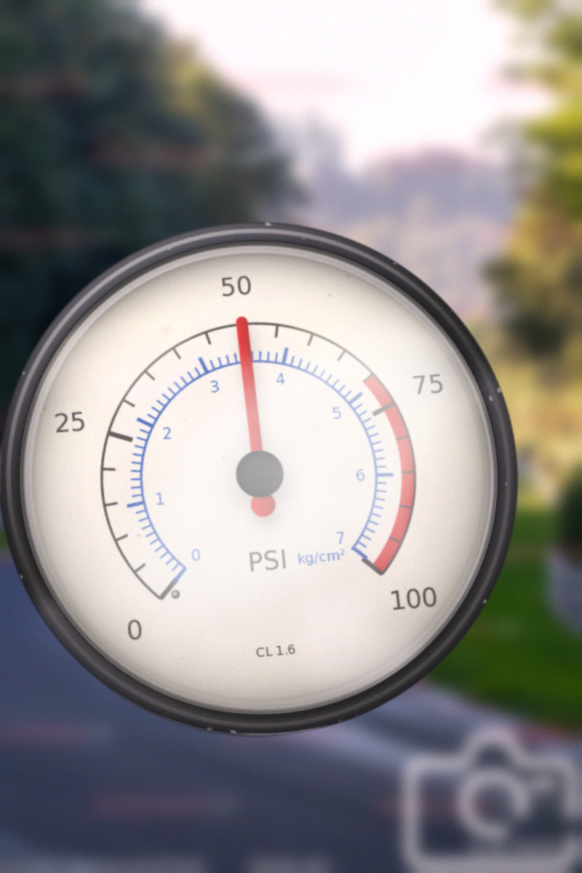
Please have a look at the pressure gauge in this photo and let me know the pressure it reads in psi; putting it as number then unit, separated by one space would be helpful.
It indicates 50 psi
